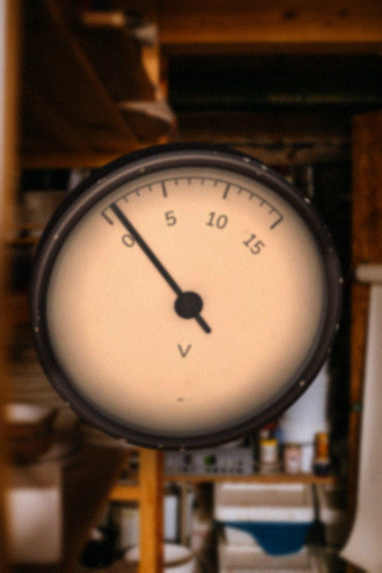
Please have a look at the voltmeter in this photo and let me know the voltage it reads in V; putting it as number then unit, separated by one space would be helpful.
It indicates 1 V
